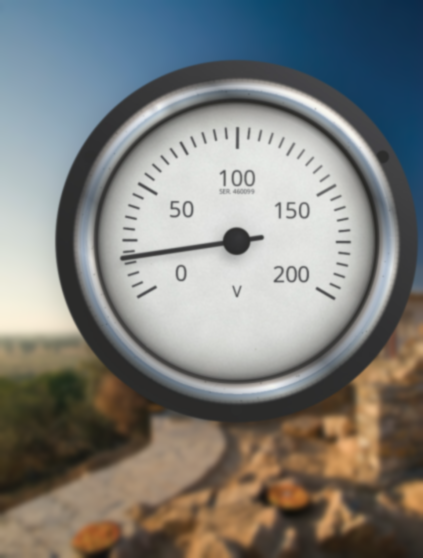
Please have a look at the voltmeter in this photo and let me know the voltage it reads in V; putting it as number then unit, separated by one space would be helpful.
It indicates 17.5 V
